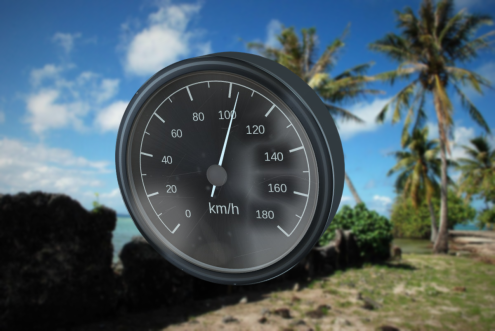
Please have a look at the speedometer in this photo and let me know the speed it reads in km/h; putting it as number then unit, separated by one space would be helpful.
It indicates 105 km/h
